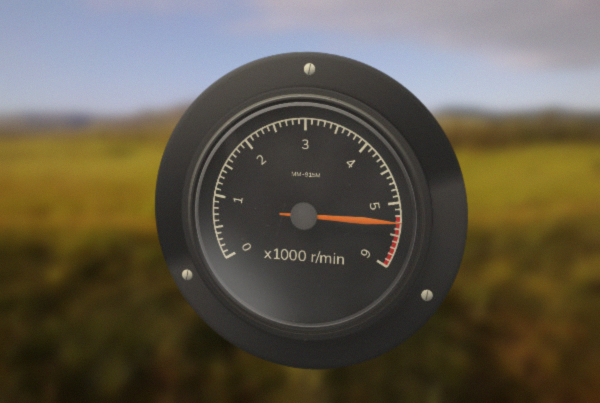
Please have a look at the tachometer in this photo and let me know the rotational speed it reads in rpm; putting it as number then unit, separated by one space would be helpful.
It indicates 5300 rpm
